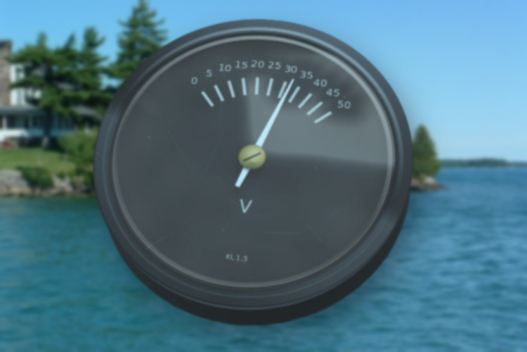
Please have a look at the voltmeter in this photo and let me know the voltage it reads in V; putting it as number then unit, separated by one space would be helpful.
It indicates 32.5 V
